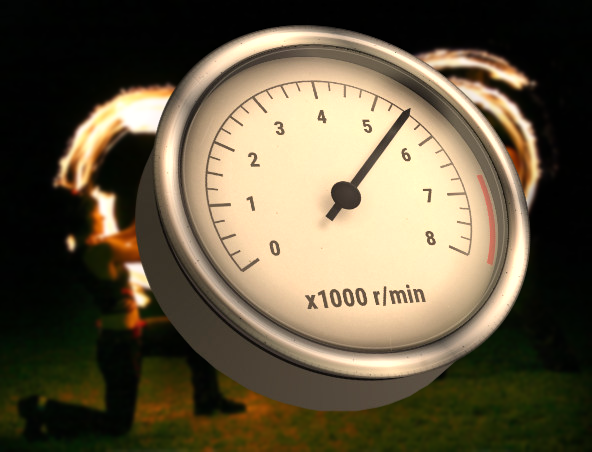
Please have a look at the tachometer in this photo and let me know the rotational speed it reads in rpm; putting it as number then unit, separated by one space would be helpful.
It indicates 5500 rpm
